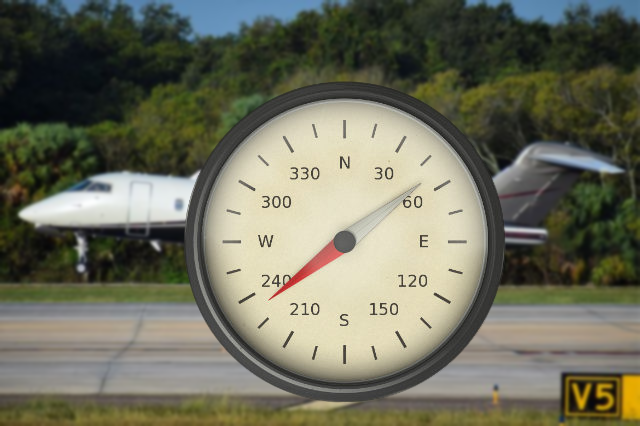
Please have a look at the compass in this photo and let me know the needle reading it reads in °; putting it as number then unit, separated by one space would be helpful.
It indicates 232.5 °
